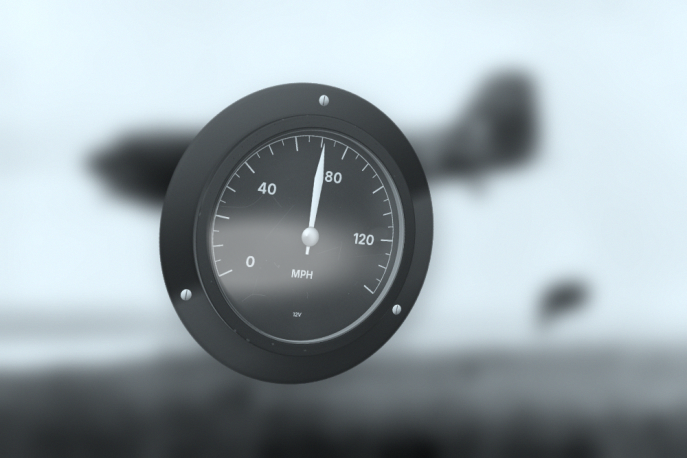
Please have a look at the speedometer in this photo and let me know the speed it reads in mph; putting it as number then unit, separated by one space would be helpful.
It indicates 70 mph
